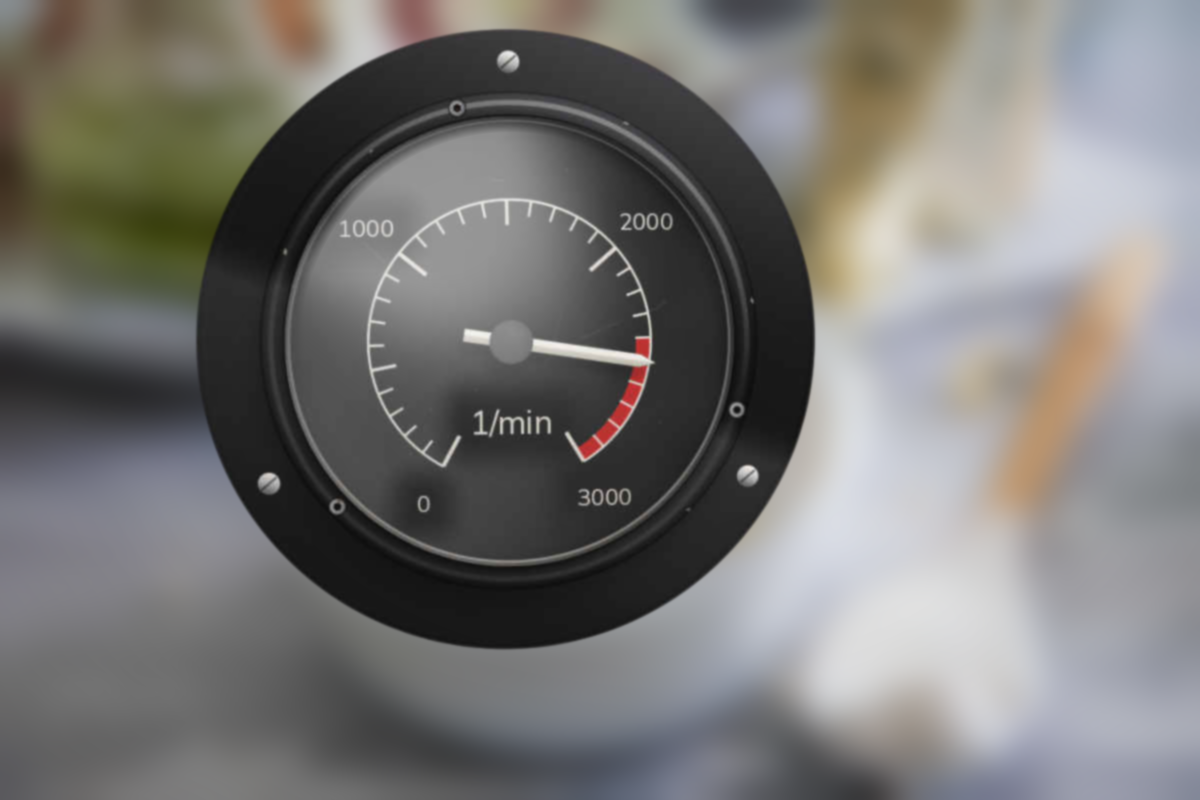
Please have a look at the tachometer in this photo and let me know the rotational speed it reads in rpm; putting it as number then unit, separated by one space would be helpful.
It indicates 2500 rpm
